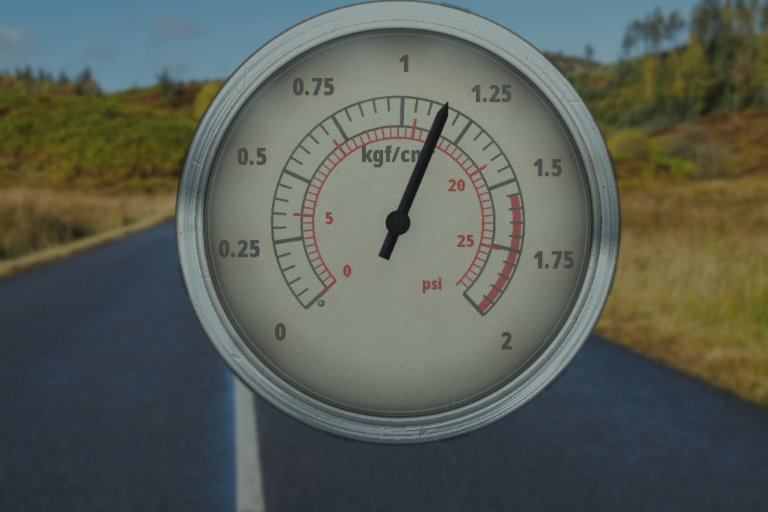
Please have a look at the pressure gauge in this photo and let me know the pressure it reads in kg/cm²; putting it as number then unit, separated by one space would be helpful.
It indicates 1.15 kg/cm²
